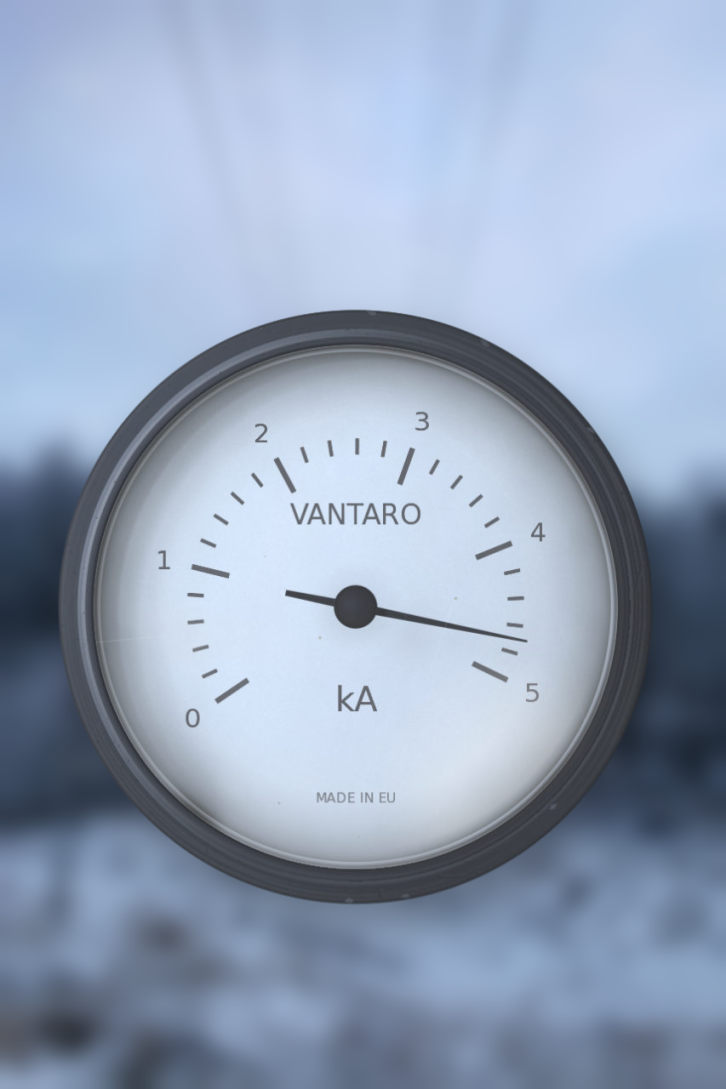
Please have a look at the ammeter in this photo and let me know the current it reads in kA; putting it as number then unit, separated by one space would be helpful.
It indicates 4.7 kA
